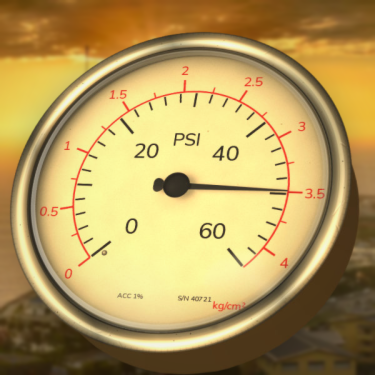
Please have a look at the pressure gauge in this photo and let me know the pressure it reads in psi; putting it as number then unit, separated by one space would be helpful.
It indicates 50 psi
